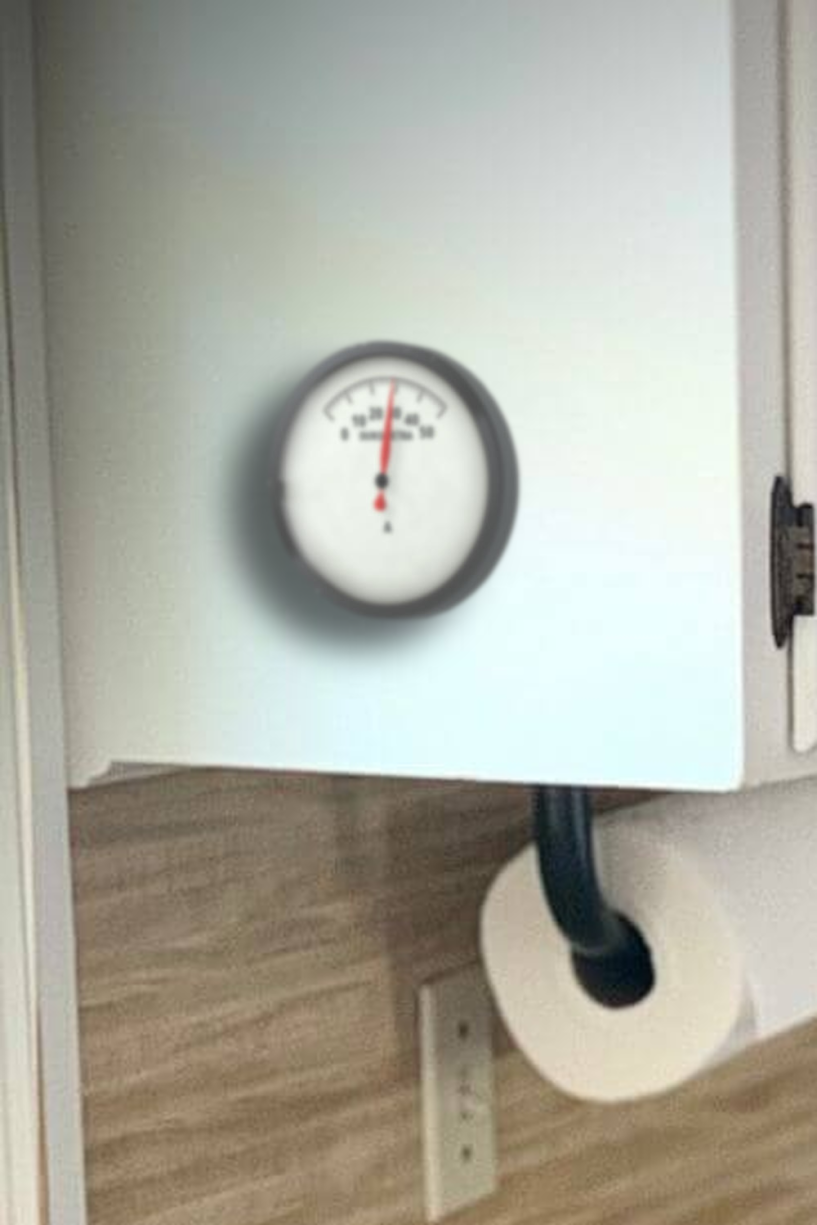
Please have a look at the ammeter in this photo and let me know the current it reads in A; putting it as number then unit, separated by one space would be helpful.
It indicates 30 A
